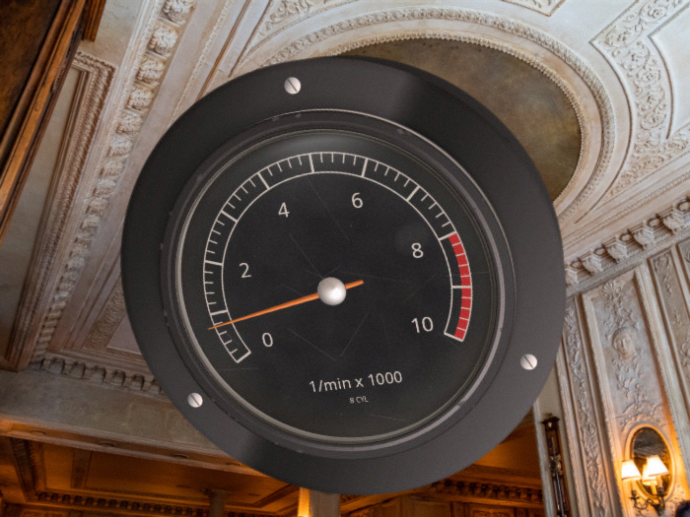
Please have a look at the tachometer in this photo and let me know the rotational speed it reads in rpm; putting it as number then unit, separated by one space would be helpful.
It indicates 800 rpm
